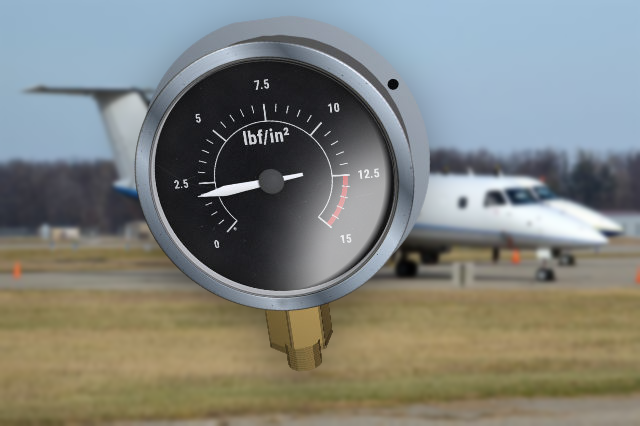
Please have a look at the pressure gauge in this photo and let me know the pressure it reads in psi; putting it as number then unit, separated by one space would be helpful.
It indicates 2 psi
